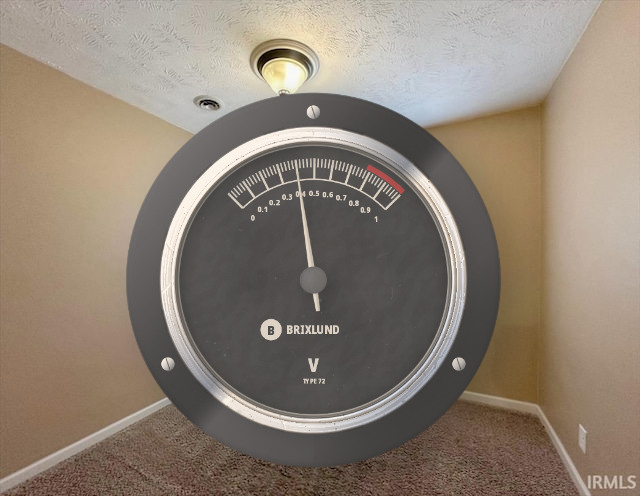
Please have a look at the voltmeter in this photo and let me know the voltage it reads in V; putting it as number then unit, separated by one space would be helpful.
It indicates 0.4 V
